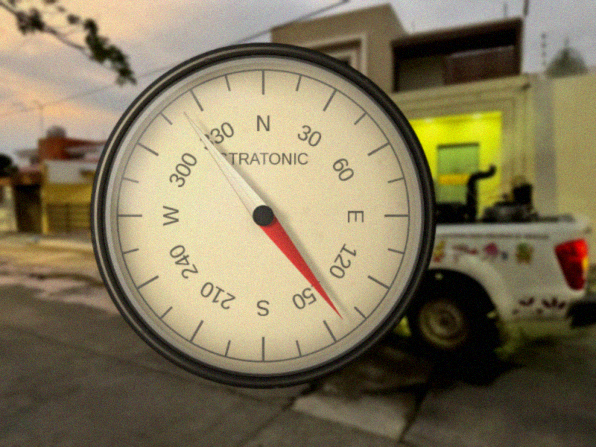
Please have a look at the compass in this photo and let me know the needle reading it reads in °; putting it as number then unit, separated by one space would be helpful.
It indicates 142.5 °
